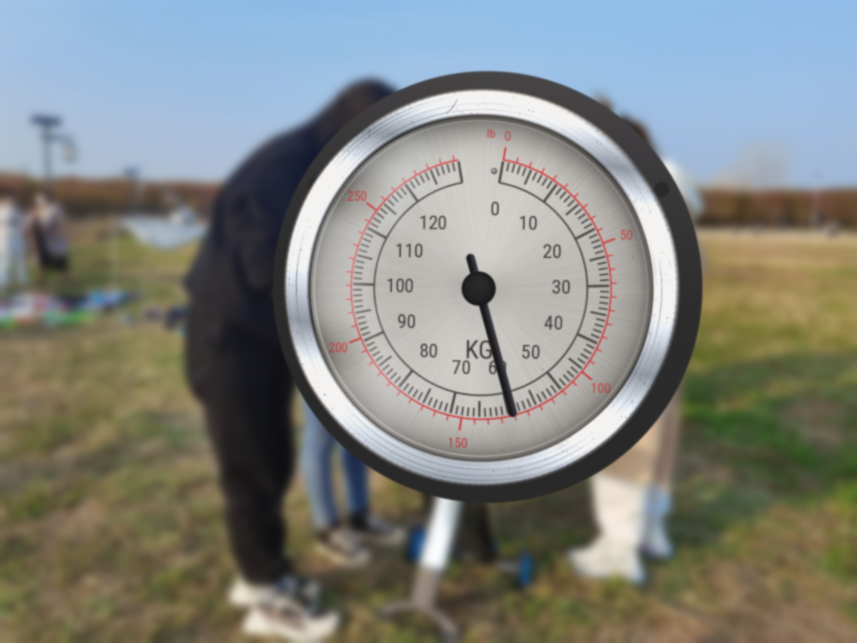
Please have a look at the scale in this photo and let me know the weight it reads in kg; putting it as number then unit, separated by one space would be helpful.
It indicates 59 kg
